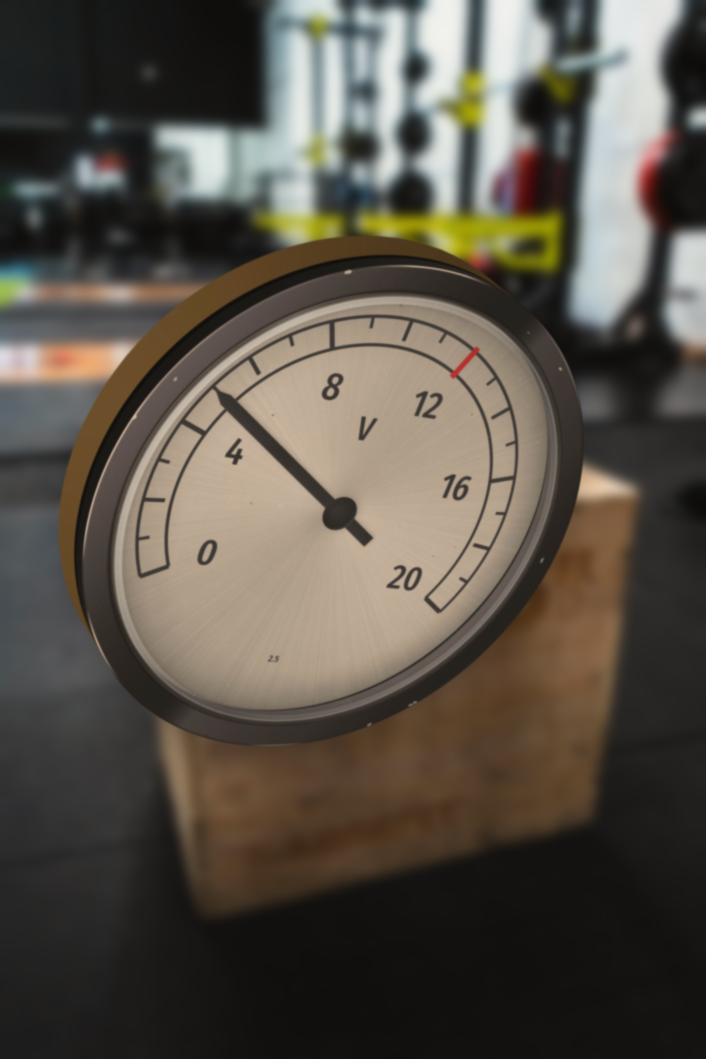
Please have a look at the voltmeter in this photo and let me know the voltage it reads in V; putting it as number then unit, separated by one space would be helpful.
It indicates 5 V
